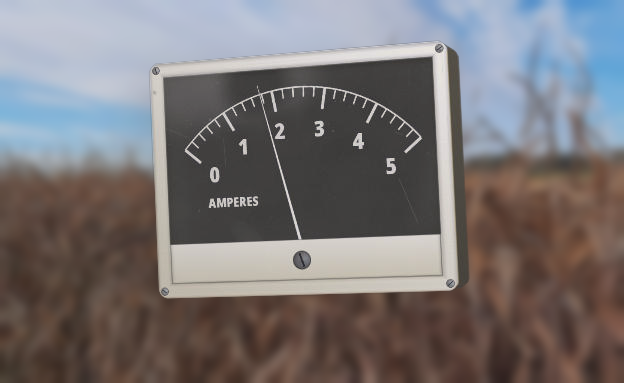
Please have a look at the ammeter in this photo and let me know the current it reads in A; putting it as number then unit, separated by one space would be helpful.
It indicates 1.8 A
